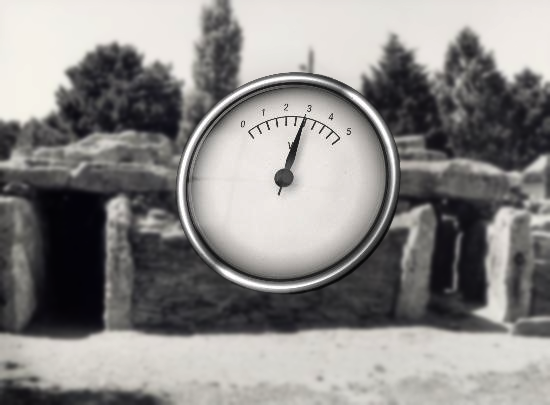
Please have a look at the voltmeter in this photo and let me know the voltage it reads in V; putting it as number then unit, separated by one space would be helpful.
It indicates 3 V
